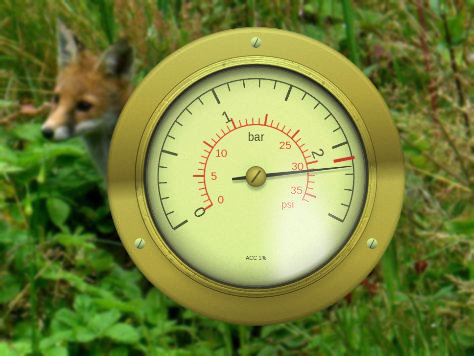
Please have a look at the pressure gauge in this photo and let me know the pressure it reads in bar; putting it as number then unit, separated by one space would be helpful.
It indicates 2.15 bar
